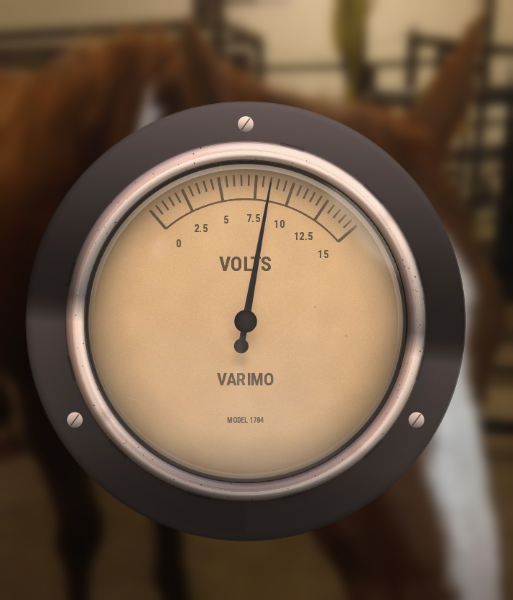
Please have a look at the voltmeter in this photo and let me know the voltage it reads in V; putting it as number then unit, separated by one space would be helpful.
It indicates 8.5 V
